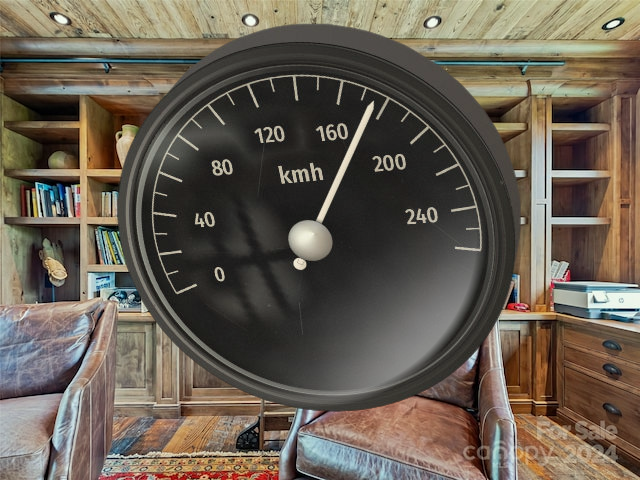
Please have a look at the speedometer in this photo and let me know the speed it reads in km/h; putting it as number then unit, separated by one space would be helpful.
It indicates 175 km/h
